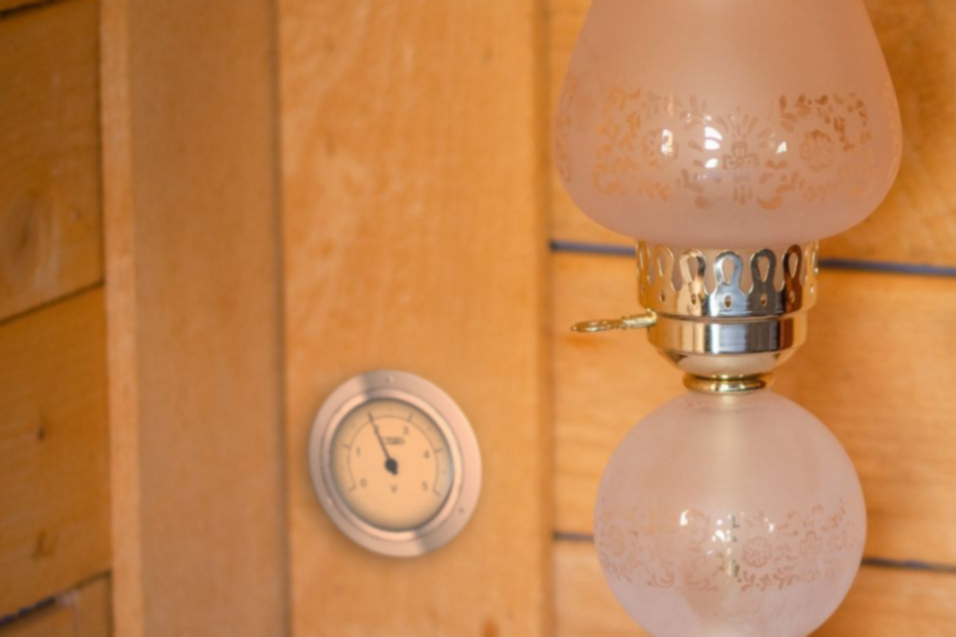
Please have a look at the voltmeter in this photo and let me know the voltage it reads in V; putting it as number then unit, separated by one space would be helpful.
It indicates 2 V
